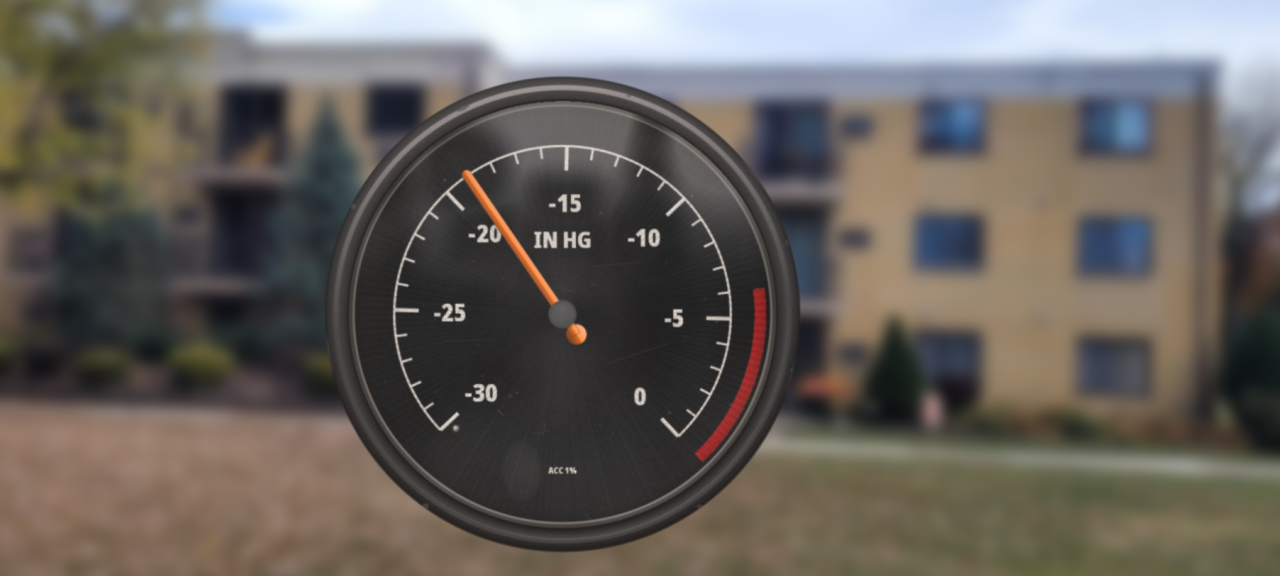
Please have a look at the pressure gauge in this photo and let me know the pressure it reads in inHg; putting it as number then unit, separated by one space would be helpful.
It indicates -19 inHg
